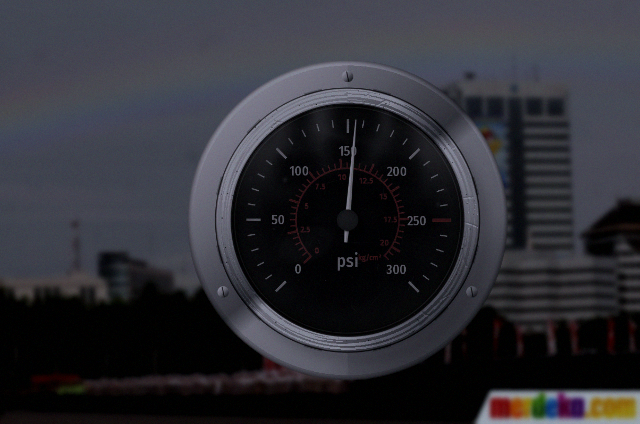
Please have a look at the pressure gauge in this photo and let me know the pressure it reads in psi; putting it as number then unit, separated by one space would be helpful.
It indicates 155 psi
